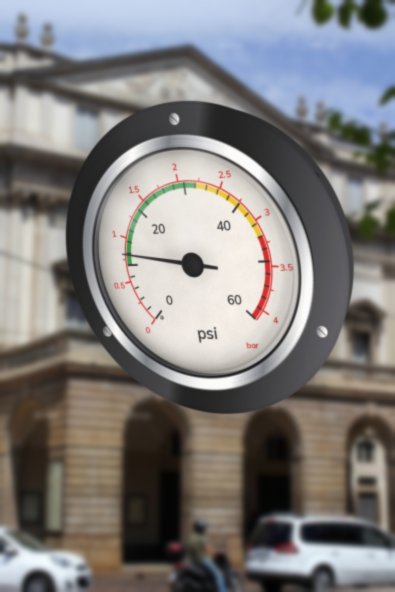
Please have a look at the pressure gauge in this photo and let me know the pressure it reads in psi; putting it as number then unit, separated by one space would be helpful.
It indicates 12 psi
